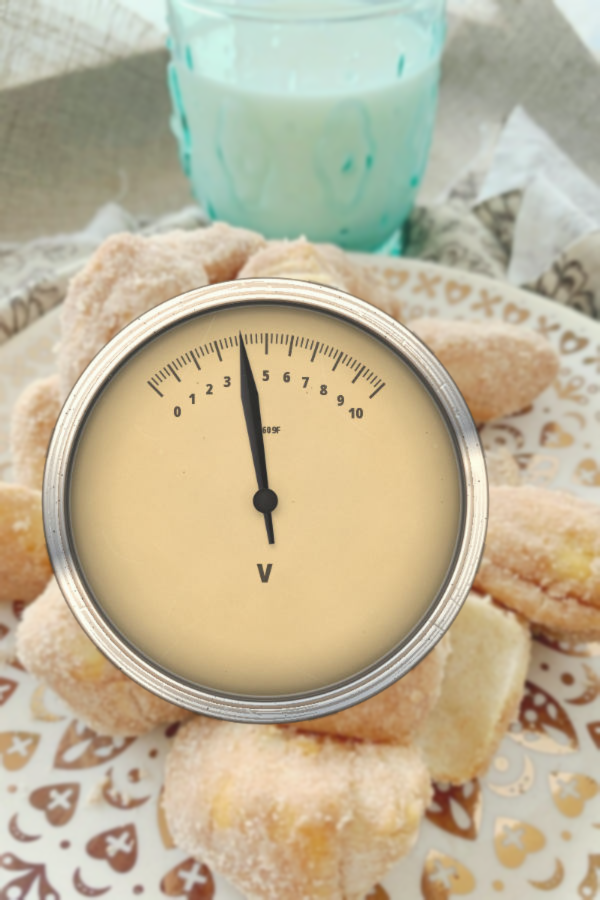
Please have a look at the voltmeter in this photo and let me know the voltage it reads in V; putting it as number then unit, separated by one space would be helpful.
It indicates 4 V
